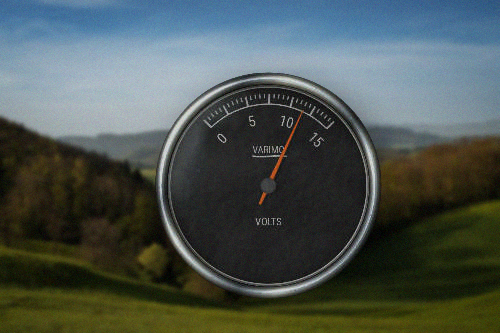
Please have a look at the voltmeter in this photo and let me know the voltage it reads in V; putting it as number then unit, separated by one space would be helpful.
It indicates 11.5 V
